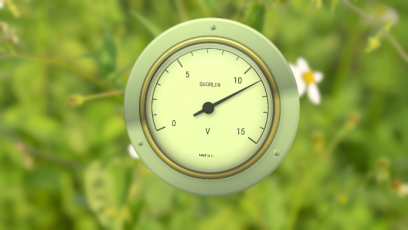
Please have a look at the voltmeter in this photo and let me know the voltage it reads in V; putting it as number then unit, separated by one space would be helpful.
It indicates 11 V
